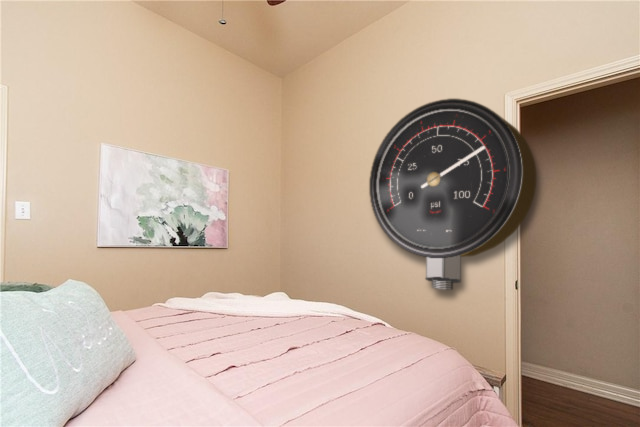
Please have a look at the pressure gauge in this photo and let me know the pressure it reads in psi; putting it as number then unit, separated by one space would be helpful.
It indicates 75 psi
